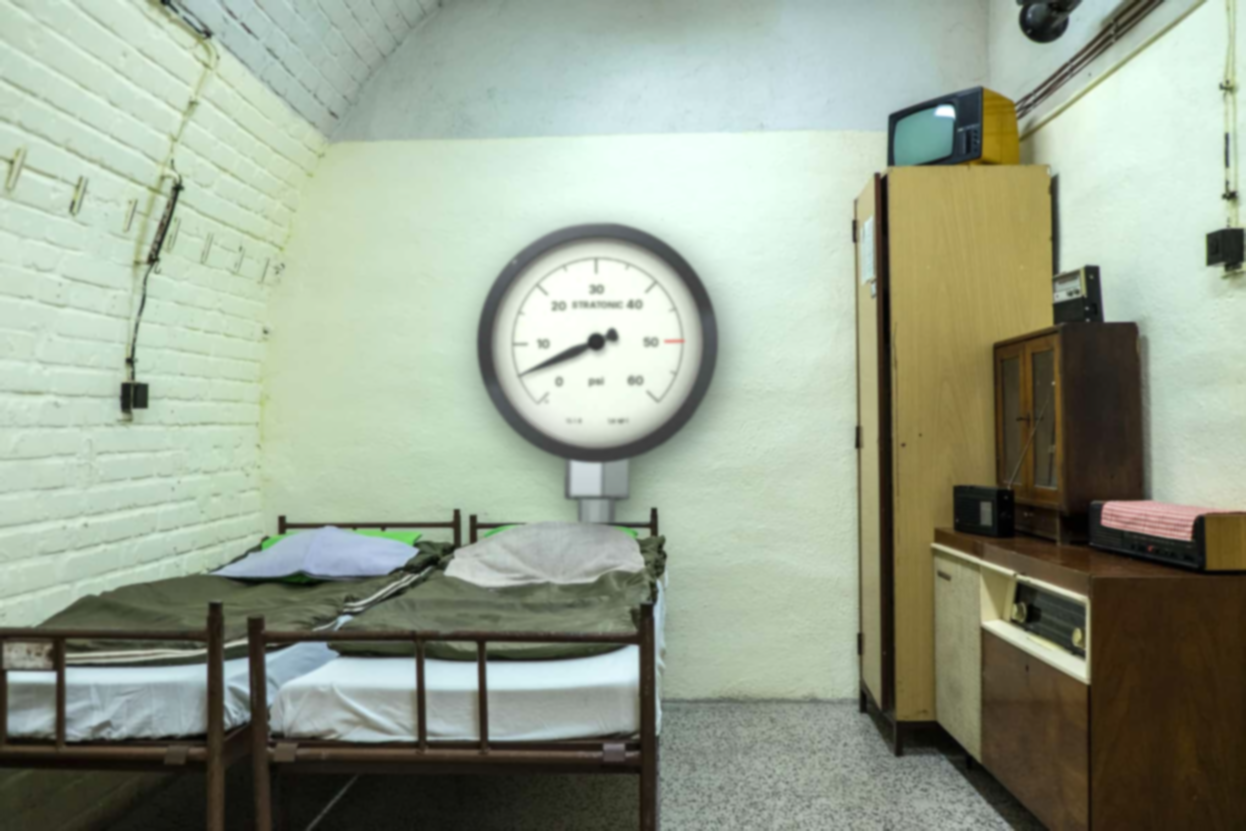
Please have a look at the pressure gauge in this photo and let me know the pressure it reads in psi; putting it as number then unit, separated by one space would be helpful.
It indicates 5 psi
